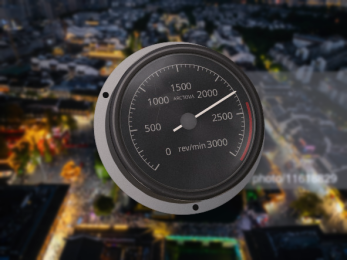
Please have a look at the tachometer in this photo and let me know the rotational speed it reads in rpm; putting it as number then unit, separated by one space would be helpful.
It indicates 2250 rpm
